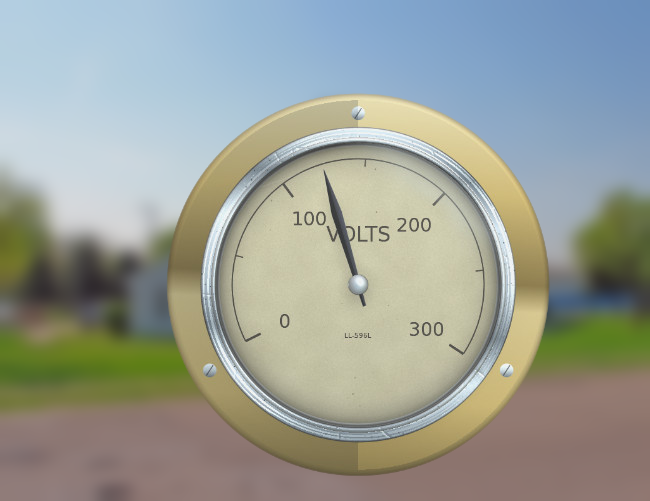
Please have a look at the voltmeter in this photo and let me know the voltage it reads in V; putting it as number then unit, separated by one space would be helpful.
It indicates 125 V
